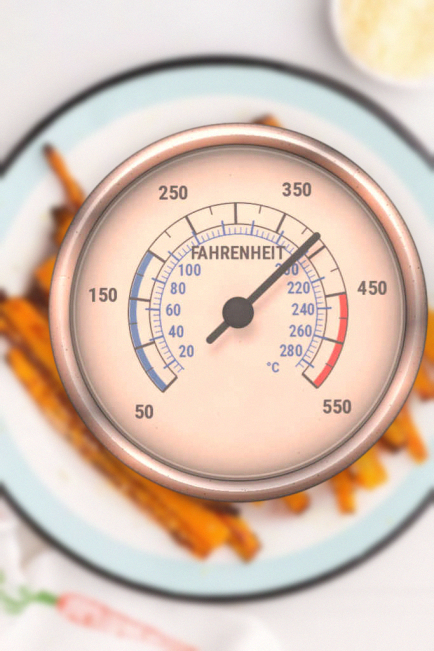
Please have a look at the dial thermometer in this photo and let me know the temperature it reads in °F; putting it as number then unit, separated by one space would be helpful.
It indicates 387.5 °F
